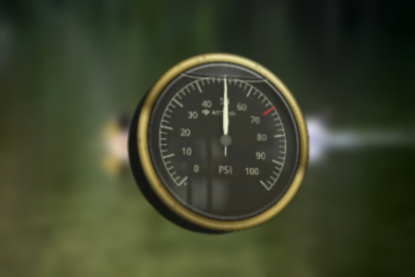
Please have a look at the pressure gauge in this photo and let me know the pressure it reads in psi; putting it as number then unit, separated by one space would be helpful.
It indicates 50 psi
